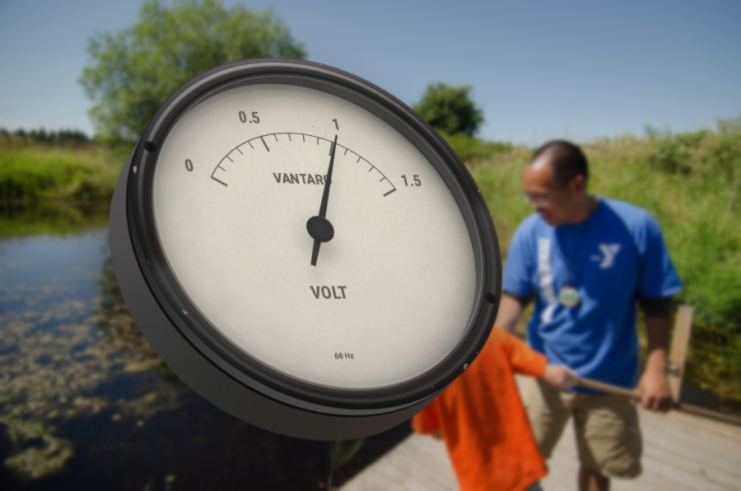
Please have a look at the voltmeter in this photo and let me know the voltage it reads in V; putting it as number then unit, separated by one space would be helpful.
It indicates 1 V
